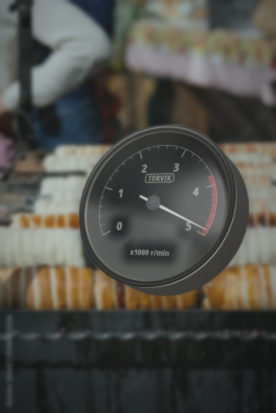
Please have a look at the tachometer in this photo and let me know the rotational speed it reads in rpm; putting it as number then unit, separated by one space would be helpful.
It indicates 4900 rpm
